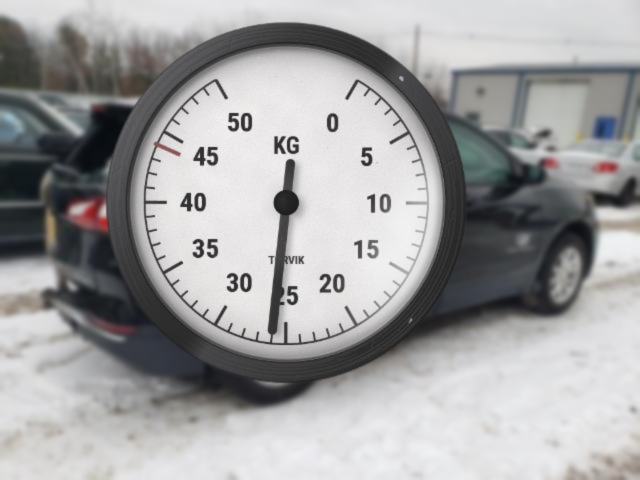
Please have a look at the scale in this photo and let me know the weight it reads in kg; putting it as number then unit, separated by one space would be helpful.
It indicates 26 kg
